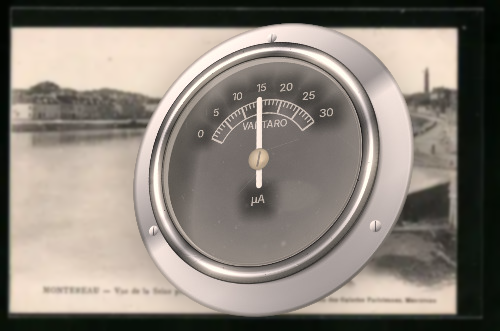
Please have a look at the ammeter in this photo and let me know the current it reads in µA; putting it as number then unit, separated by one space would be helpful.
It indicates 15 µA
